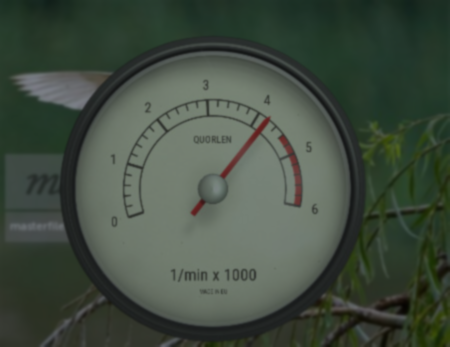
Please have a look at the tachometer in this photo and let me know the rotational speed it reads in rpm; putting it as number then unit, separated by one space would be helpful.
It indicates 4200 rpm
